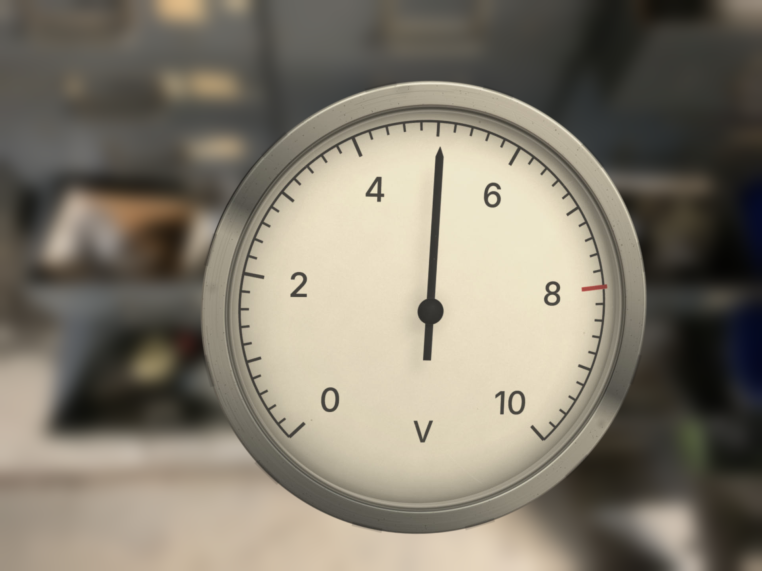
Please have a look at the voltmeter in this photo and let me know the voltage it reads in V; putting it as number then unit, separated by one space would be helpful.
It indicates 5 V
